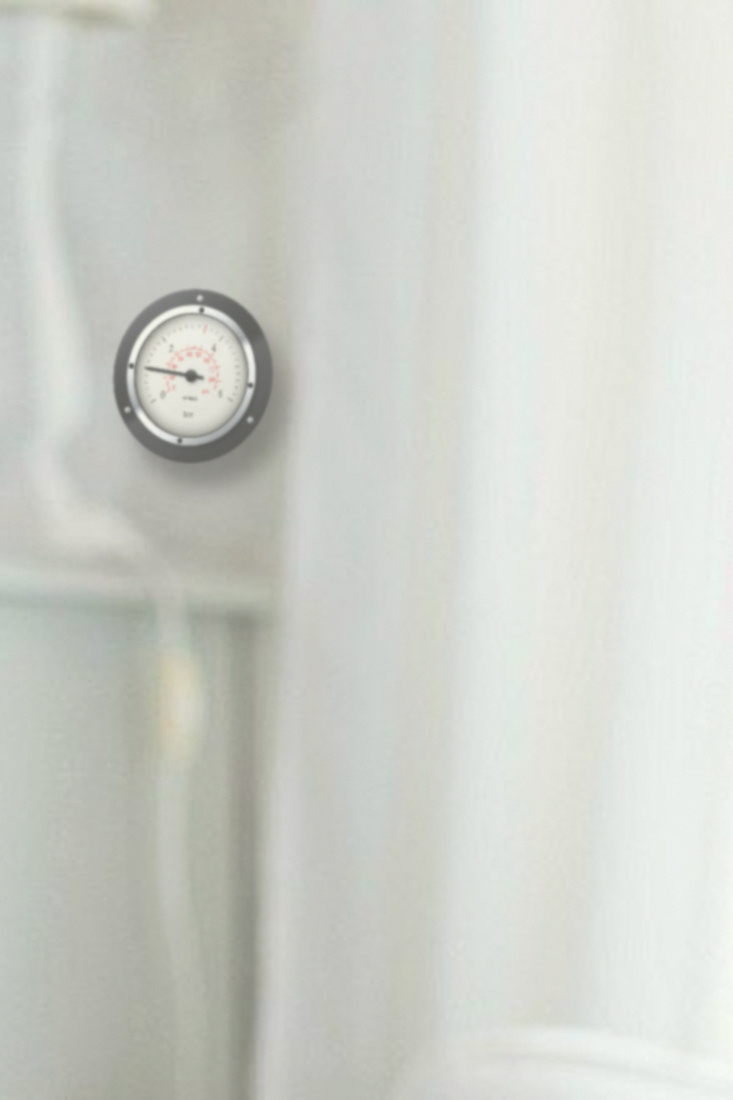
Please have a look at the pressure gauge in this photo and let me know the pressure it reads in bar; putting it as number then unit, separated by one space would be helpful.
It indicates 1 bar
